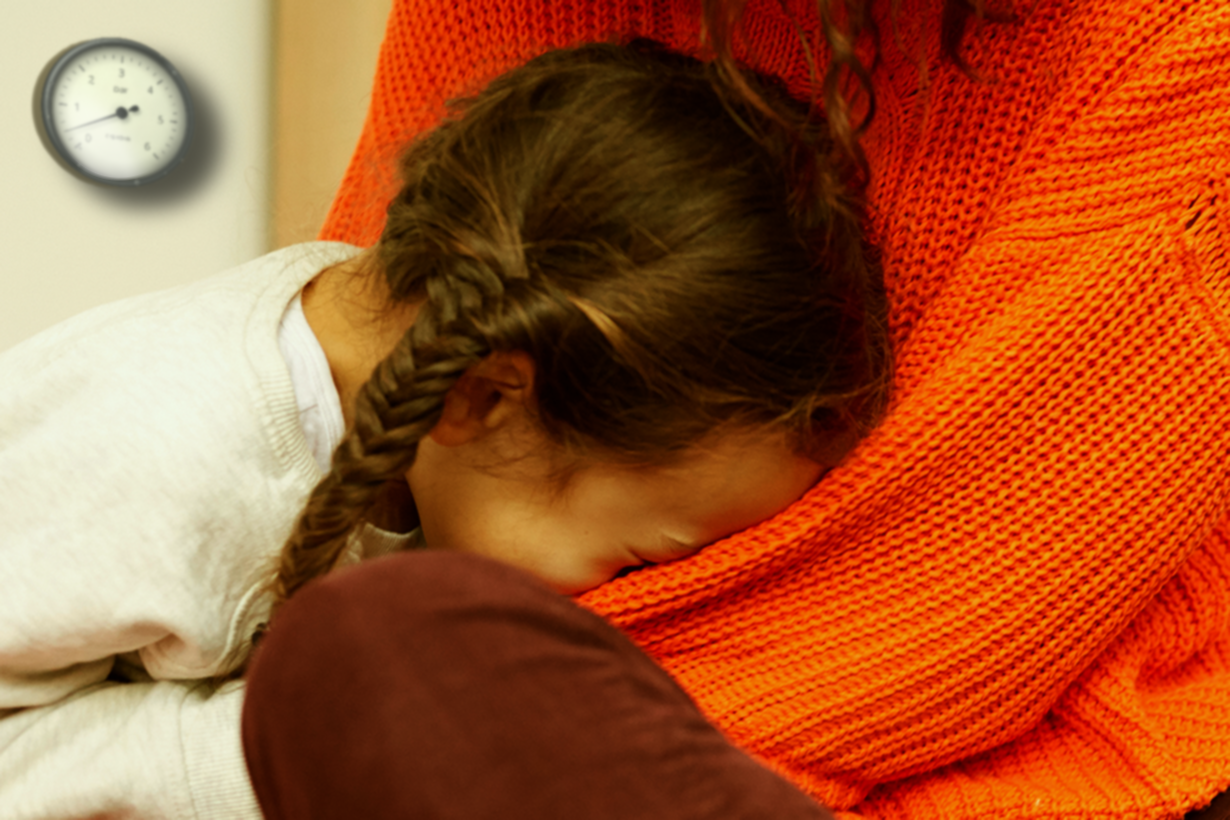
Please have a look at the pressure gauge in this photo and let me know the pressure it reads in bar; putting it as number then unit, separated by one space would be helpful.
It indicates 0.4 bar
